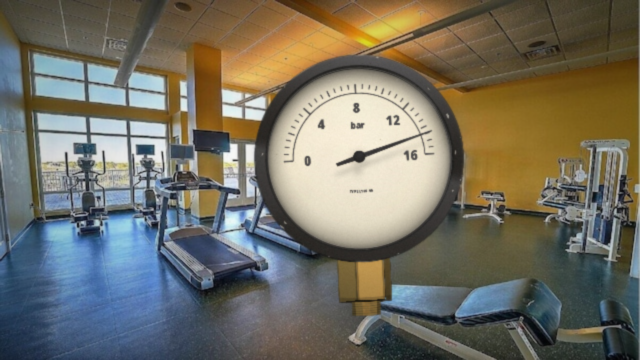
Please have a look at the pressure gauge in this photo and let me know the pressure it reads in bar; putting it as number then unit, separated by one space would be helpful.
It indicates 14.5 bar
